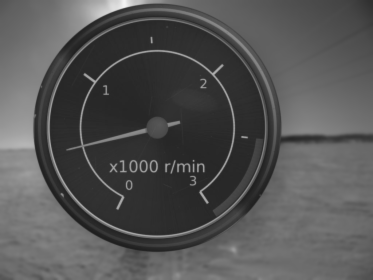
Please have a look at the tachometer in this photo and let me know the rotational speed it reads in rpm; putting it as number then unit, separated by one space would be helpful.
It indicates 500 rpm
